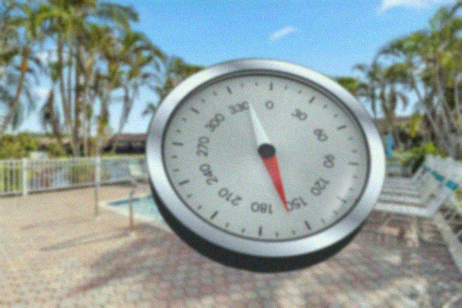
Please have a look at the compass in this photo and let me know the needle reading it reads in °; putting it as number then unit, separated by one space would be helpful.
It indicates 160 °
